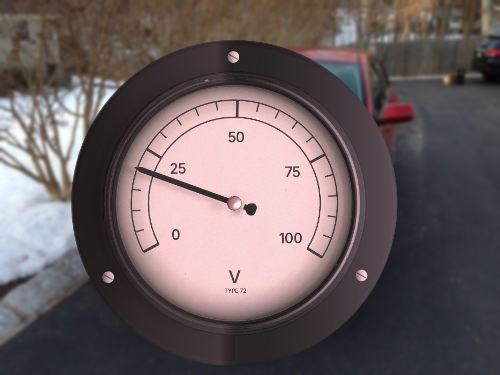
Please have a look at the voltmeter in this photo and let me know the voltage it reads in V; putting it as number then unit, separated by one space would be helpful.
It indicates 20 V
